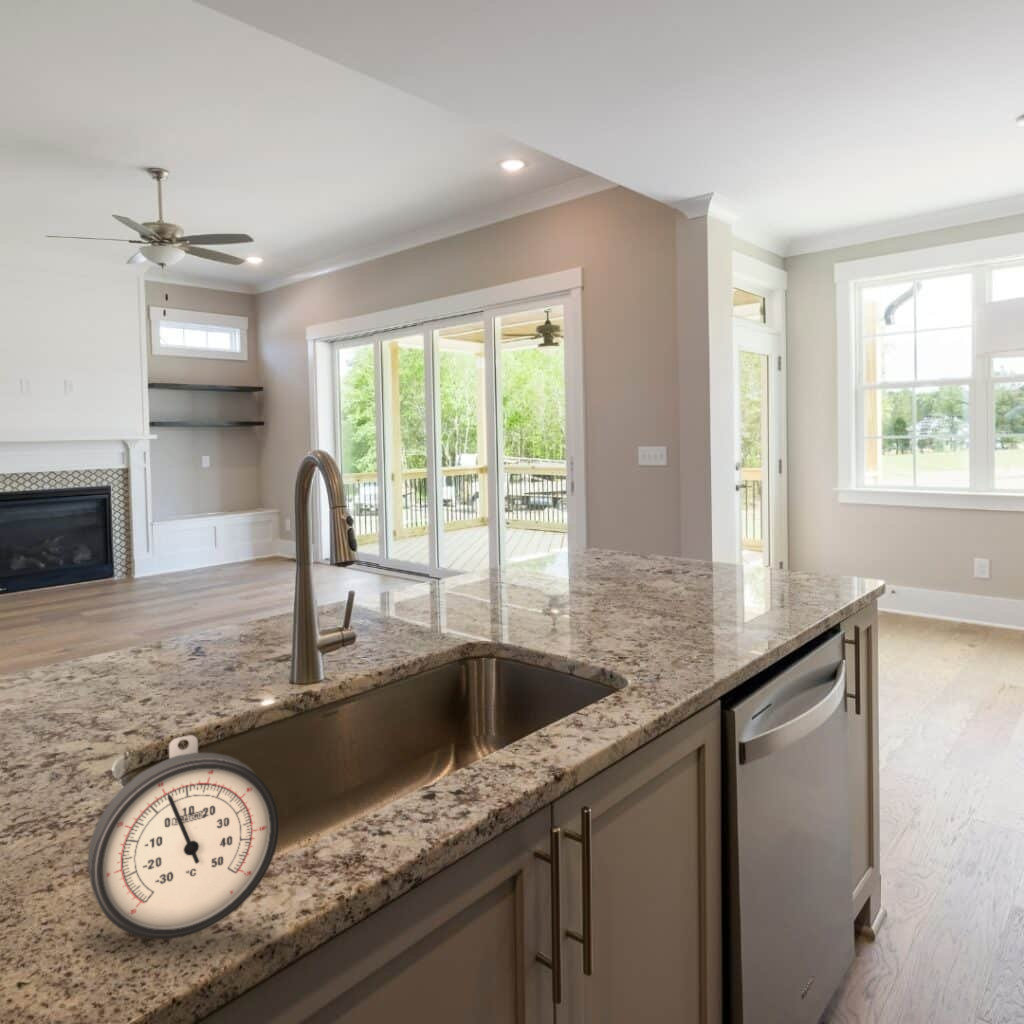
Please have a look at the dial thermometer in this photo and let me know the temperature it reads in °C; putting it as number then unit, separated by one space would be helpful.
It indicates 5 °C
